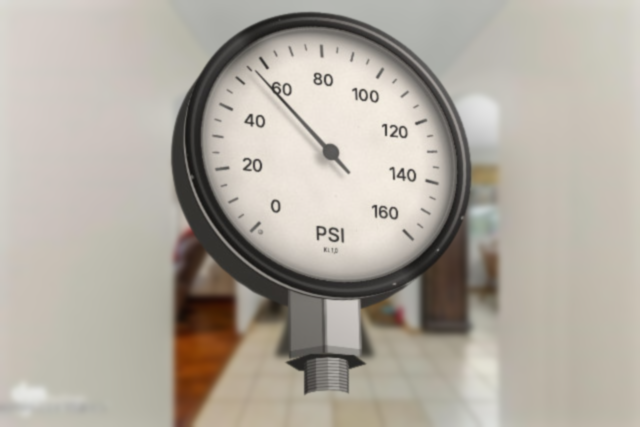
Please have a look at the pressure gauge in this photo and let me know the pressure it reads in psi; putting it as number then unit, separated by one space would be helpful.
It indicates 55 psi
